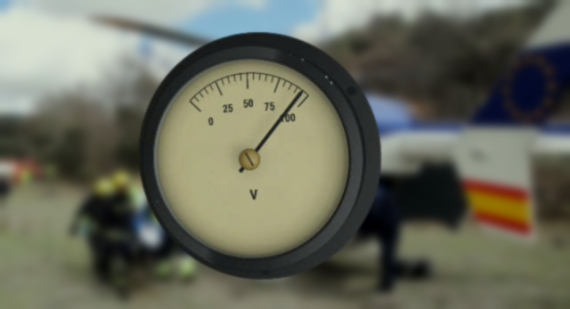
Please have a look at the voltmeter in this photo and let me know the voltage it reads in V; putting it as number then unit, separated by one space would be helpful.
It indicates 95 V
